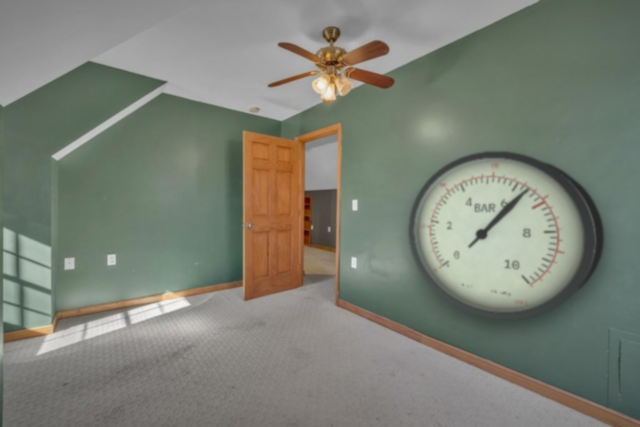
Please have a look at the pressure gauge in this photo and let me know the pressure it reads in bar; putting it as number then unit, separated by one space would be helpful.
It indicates 6.4 bar
